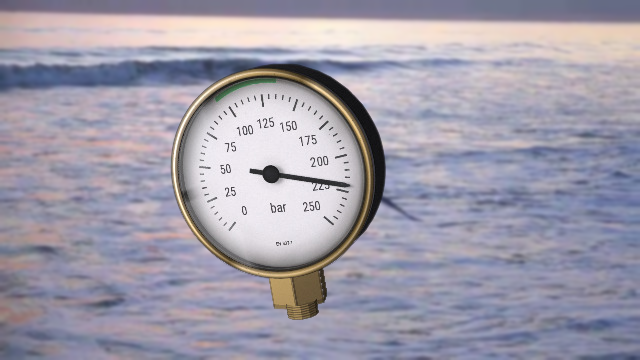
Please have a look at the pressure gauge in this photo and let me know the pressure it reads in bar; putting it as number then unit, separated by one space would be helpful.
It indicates 220 bar
